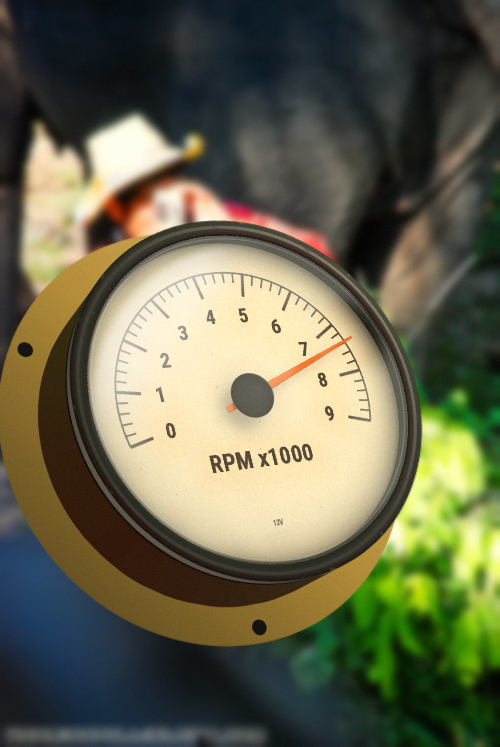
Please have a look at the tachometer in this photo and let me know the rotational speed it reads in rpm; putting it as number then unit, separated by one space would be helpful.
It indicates 7400 rpm
